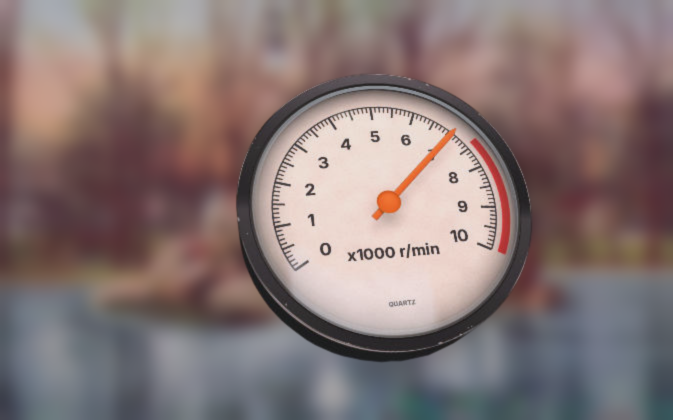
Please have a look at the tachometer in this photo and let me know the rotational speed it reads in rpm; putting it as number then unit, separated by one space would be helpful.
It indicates 7000 rpm
